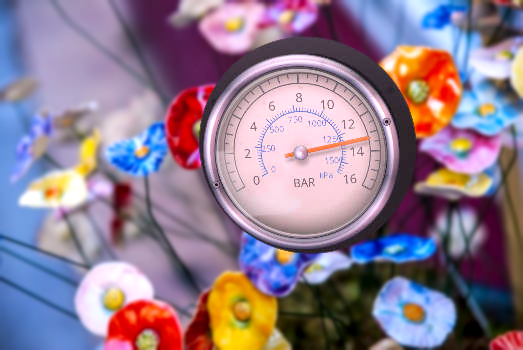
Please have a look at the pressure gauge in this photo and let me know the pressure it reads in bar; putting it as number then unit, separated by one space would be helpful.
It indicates 13.25 bar
